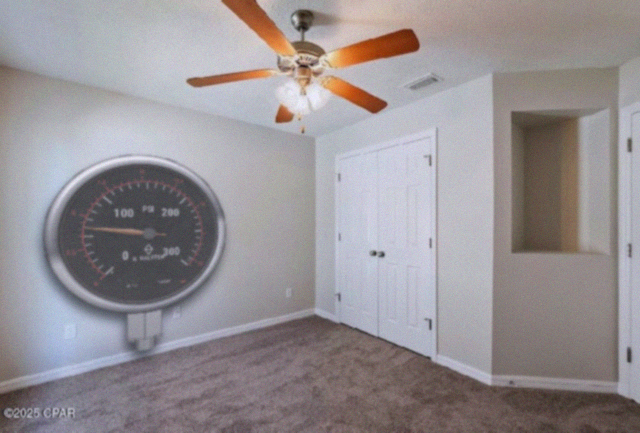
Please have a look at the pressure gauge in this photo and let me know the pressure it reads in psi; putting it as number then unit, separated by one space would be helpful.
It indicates 60 psi
